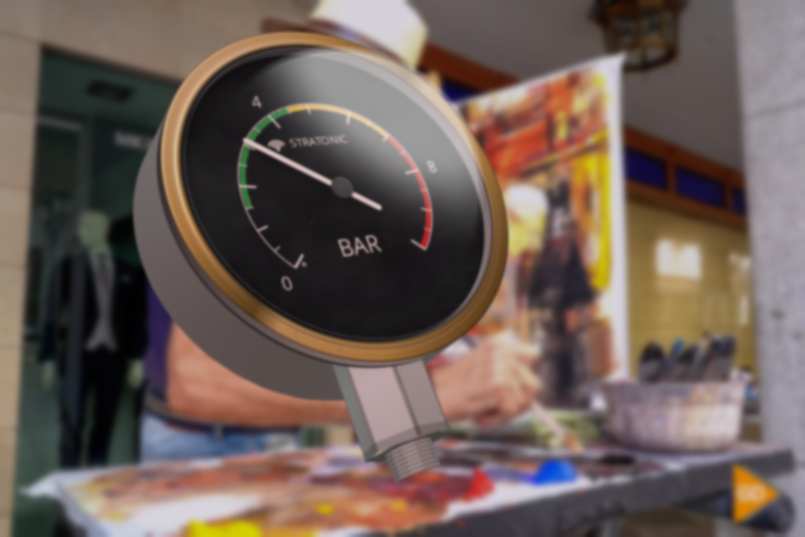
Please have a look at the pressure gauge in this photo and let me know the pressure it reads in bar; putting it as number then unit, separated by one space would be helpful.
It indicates 3 bar
